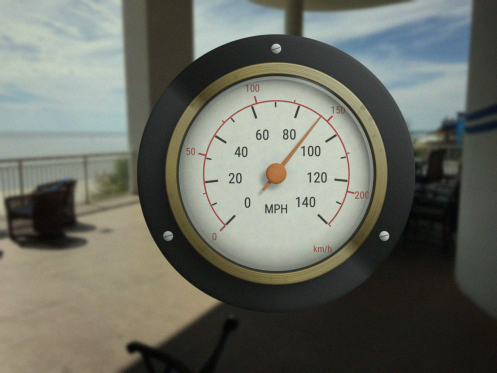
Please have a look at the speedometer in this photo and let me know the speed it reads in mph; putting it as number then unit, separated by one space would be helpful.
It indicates 90 mph
